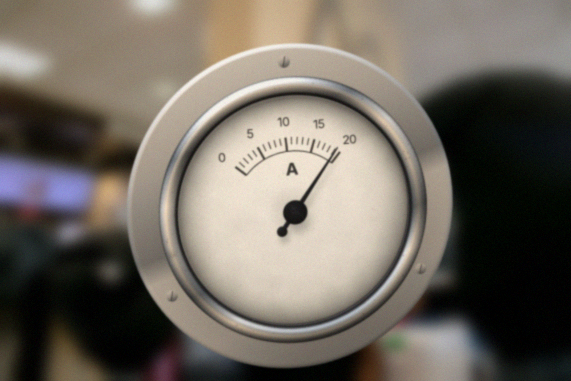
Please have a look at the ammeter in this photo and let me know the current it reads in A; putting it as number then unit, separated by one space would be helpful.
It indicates 19 A
